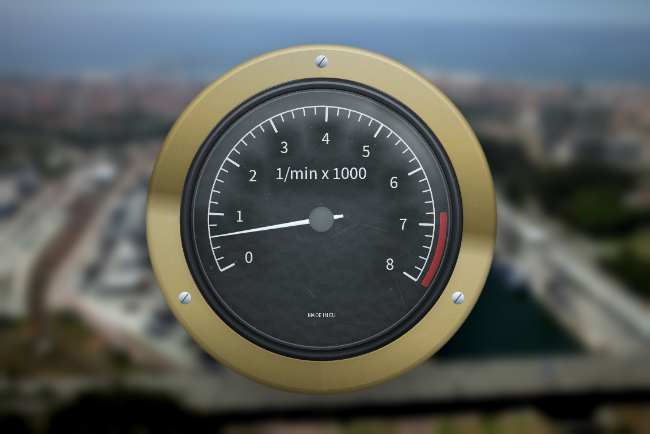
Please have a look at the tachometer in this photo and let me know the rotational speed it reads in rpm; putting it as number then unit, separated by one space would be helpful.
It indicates 600 rpm
